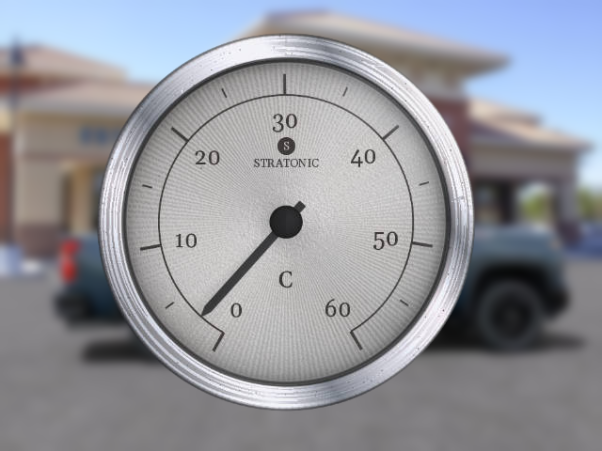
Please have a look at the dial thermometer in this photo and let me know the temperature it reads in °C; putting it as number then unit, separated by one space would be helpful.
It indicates 2.5 °C
